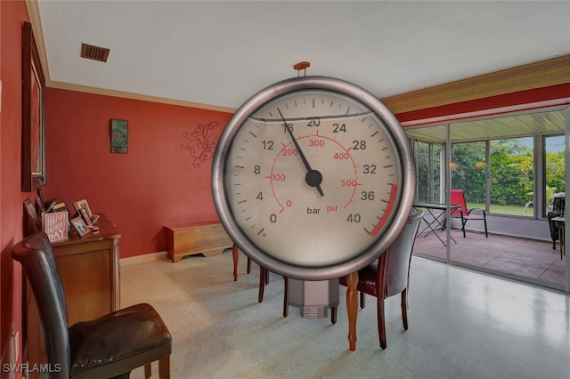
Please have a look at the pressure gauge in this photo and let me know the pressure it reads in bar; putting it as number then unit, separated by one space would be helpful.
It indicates 16 bar
